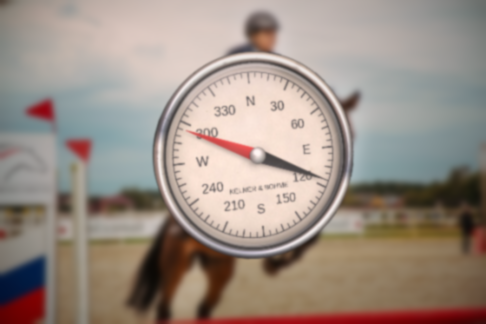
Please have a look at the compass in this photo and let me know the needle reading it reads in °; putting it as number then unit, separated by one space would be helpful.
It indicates 295 °
